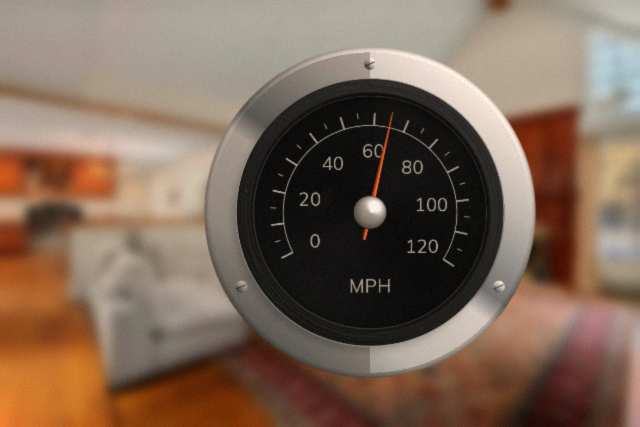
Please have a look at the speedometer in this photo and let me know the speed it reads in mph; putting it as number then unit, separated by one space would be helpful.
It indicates 65 mph
